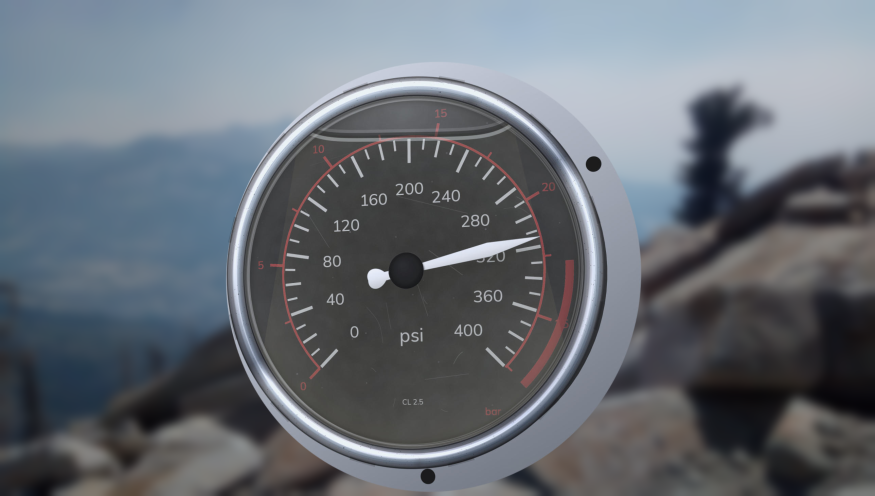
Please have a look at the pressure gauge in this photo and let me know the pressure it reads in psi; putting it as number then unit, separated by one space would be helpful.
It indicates 315 psi
